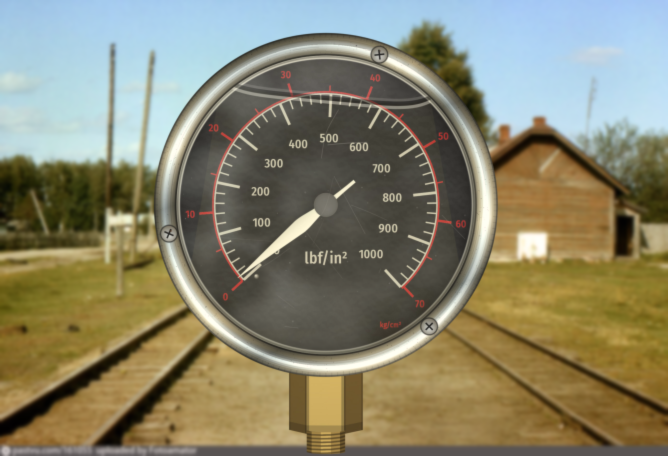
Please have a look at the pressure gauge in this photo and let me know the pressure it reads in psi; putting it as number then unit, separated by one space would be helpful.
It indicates 10 psi
